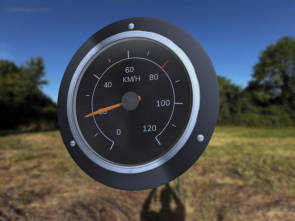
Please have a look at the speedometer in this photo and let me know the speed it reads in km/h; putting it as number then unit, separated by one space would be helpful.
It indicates 20 km/h
